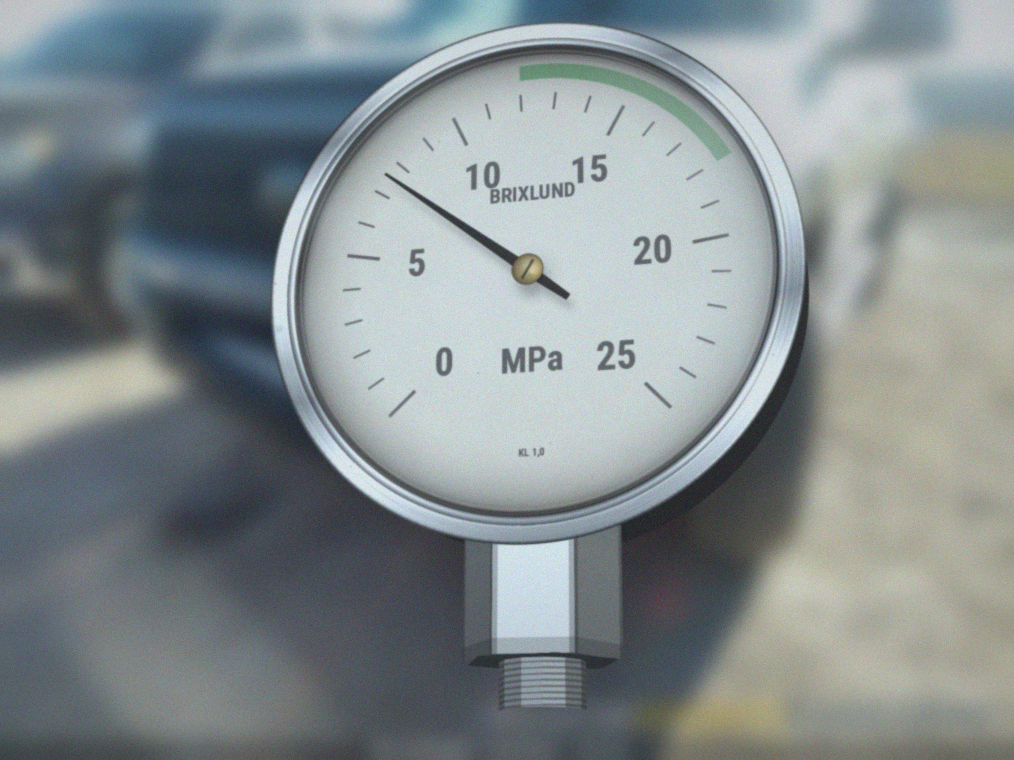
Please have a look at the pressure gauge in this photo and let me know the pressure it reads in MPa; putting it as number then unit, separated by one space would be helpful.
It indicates 7.5 MPa
